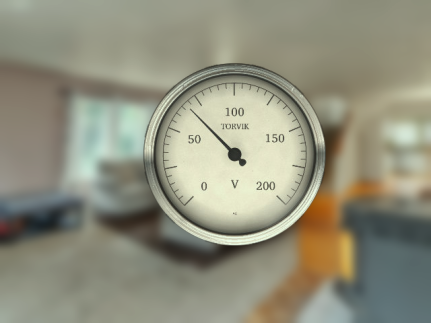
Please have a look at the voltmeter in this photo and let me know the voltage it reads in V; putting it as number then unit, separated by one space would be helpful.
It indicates 67.5 V
